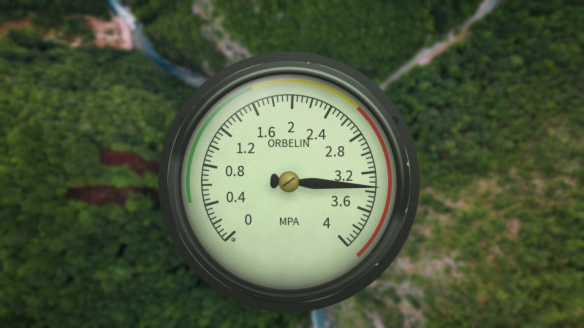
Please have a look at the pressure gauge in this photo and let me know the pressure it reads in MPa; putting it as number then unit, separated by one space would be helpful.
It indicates 3.35 MPa
